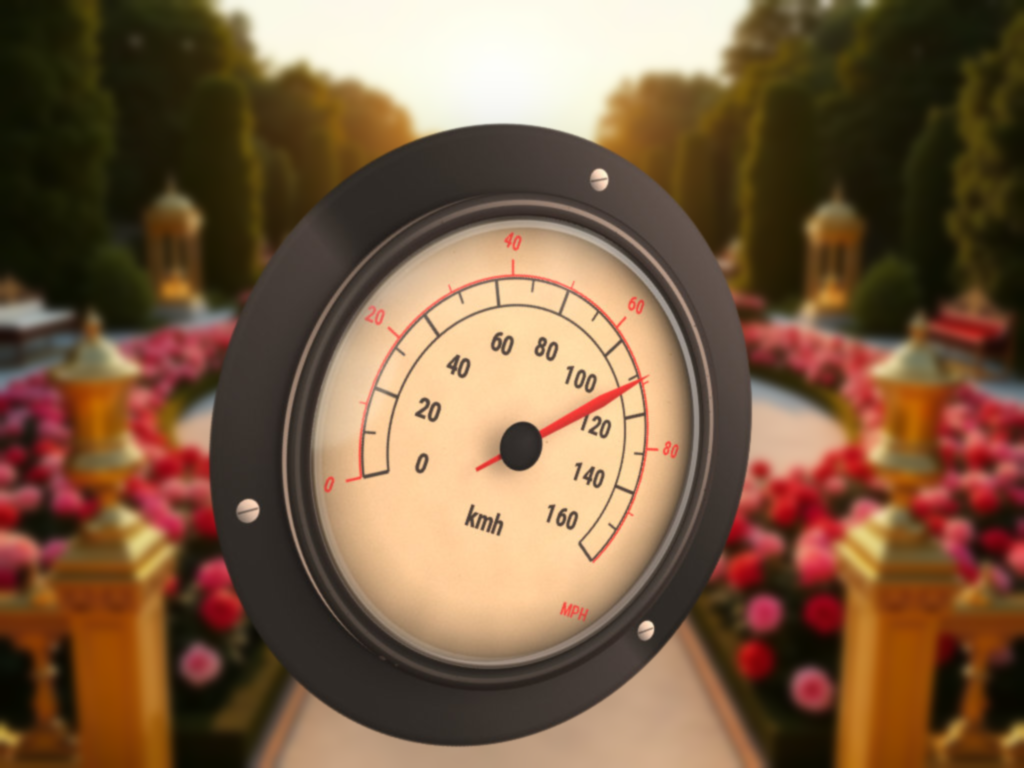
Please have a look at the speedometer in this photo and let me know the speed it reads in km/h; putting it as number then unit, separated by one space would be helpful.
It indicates 110 km/h
